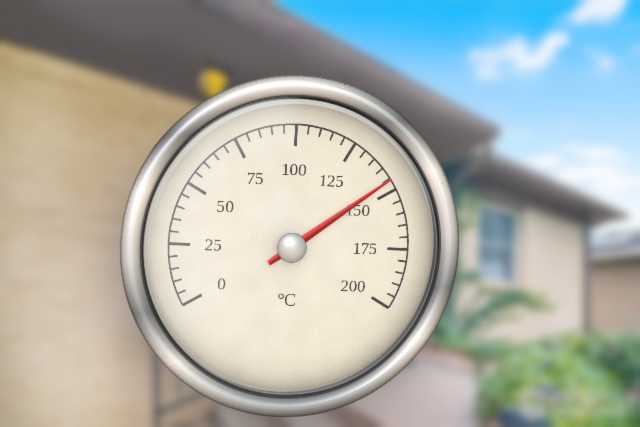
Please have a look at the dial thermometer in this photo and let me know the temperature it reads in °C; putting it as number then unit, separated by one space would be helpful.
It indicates 145 °C
